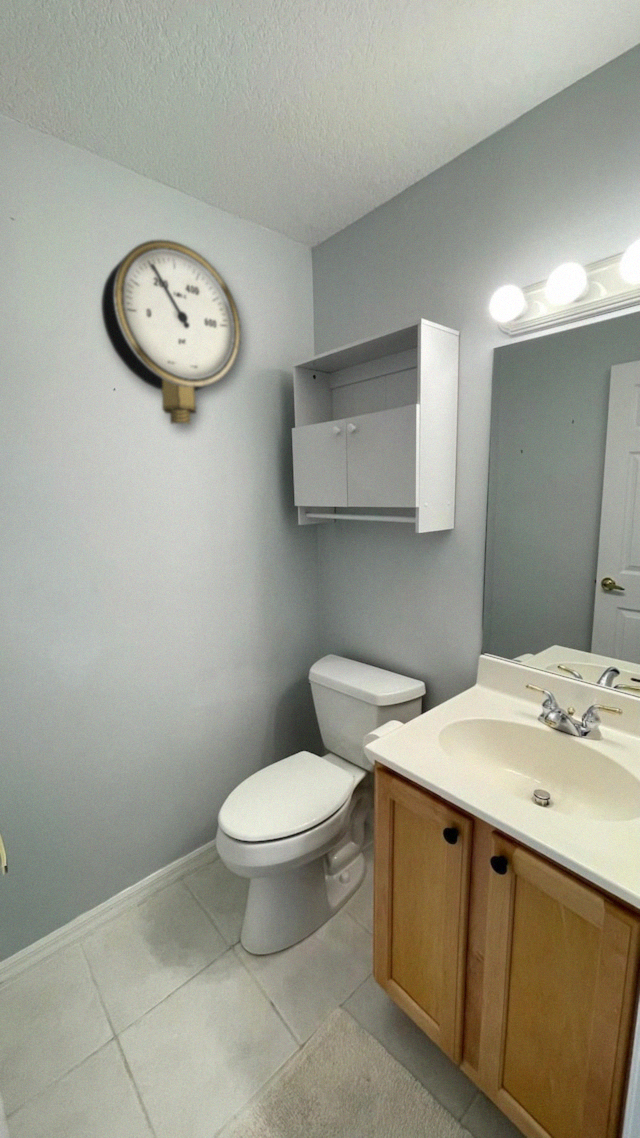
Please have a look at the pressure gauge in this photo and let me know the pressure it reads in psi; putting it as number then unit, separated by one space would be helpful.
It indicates 200 psi
